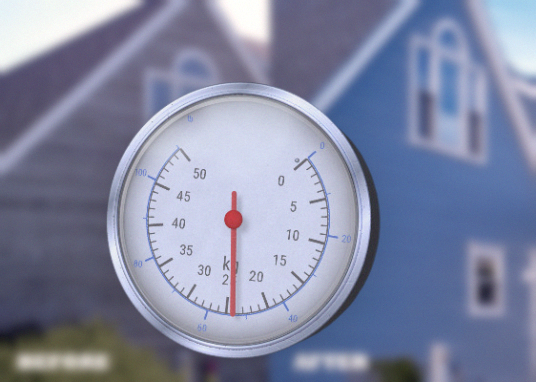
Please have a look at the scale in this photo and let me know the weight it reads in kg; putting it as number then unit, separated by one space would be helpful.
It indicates 24 kg
